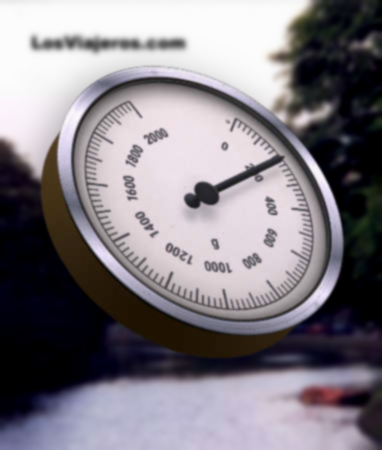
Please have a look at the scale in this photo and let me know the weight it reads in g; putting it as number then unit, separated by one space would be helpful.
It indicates 200 g
